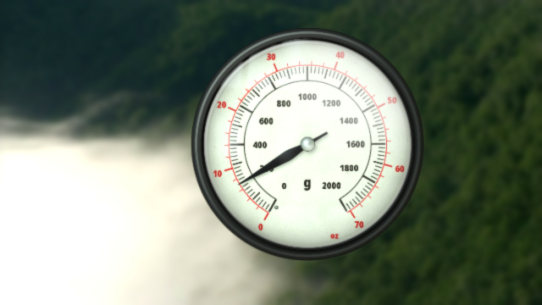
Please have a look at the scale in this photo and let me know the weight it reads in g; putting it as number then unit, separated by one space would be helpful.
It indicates 200 g
